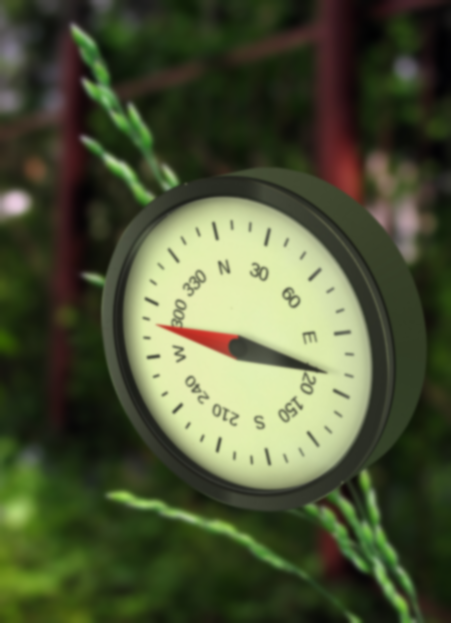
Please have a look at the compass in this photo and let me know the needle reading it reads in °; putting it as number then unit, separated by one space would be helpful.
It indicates 290 °
